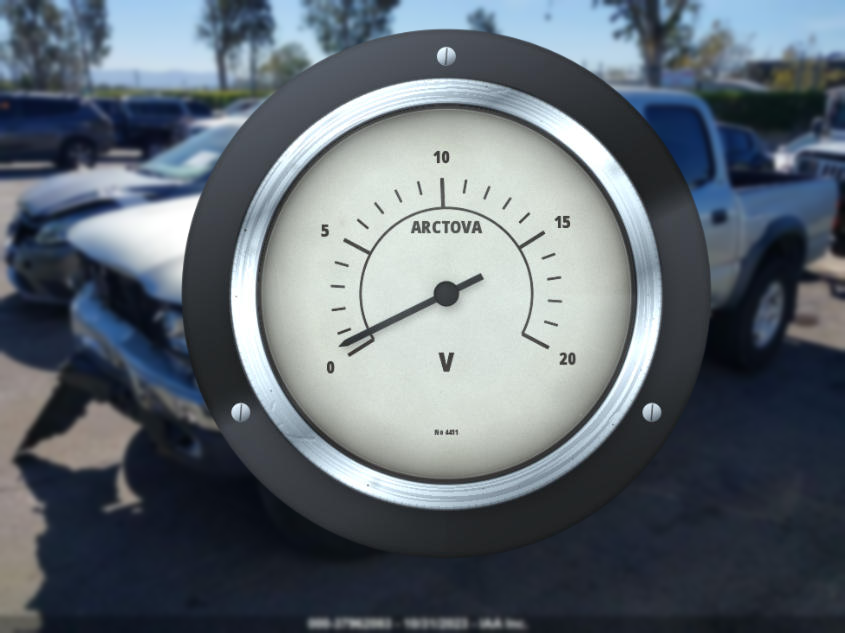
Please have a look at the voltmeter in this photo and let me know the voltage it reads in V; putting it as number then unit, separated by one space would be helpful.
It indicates 0.5 V
